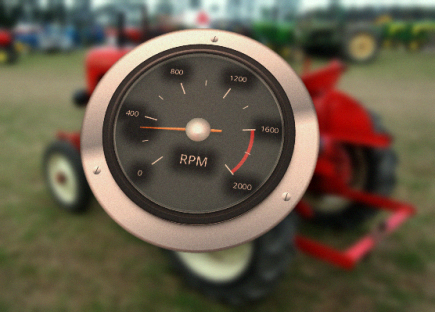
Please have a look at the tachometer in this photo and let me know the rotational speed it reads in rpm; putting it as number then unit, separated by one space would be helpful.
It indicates 300 rpm
